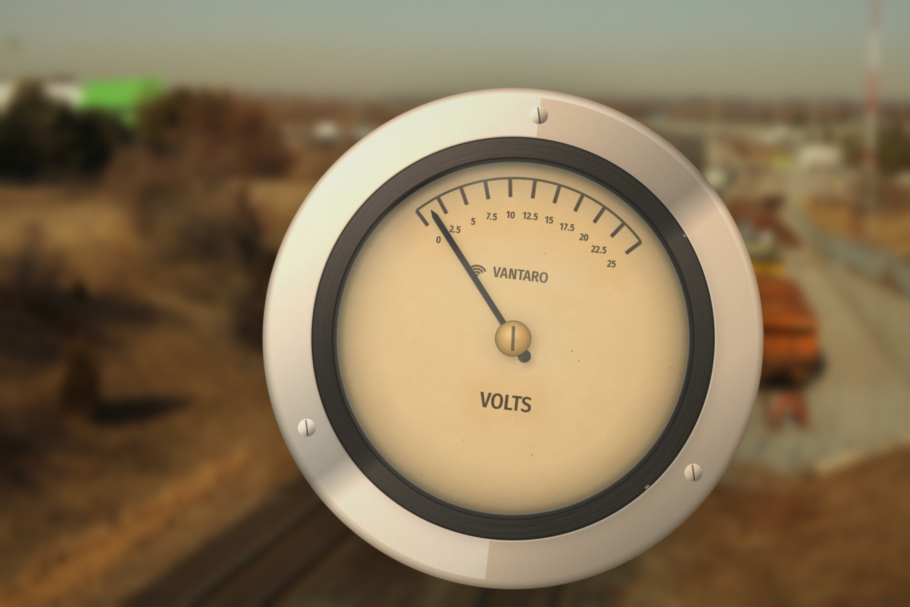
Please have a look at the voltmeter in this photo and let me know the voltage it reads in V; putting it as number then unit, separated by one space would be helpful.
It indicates 1.25 V
